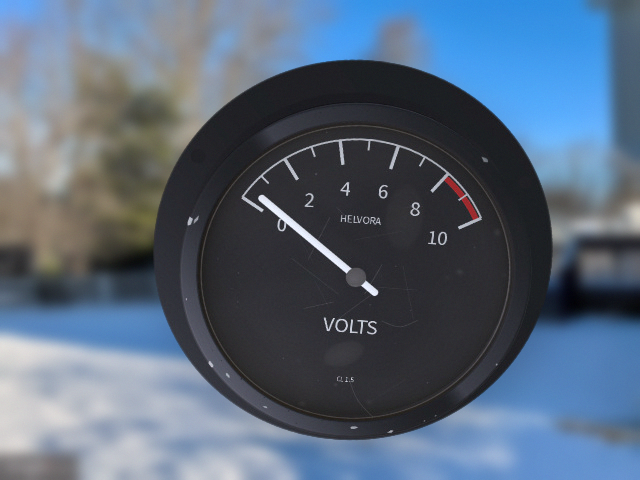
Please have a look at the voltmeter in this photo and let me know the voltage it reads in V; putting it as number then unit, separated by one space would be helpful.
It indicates 0.5 V
